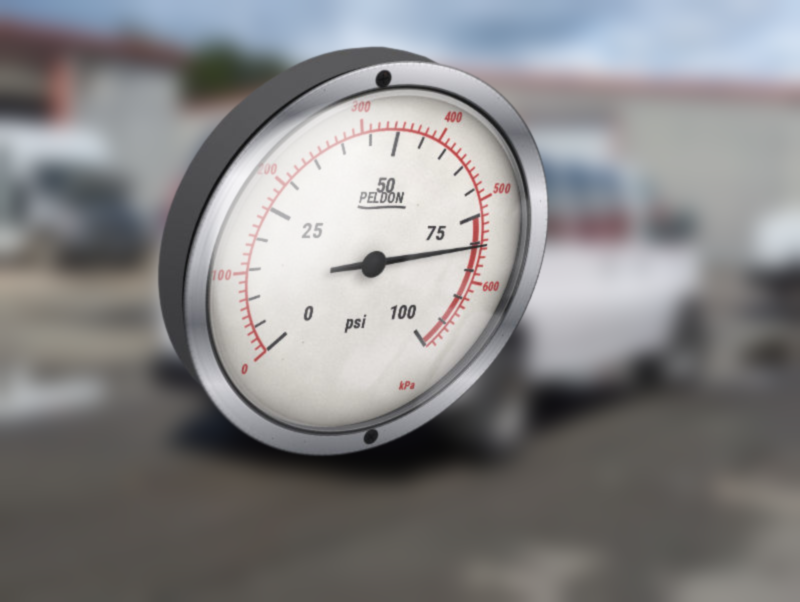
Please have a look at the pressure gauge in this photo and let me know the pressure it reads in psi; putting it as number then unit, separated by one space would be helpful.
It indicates 80 psi
